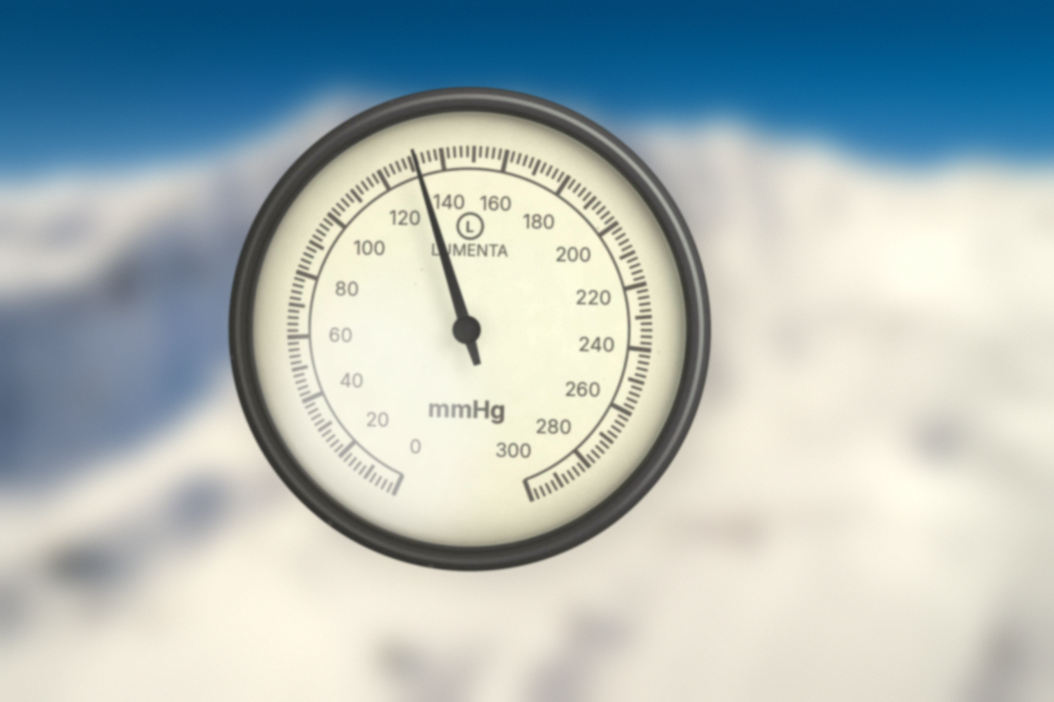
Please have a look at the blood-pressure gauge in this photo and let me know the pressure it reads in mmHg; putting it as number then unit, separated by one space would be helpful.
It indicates 132 mmHg
